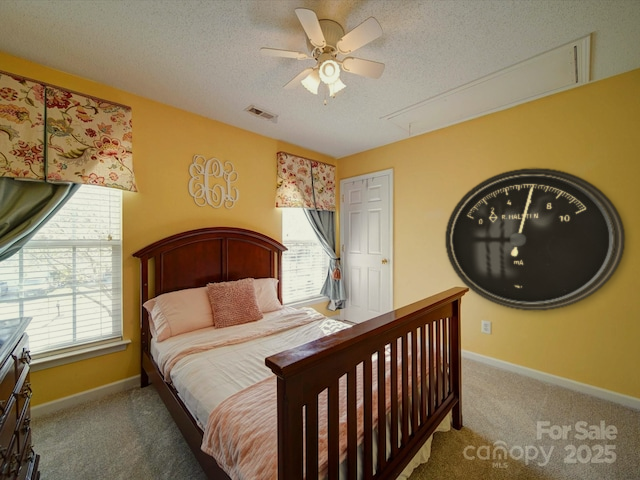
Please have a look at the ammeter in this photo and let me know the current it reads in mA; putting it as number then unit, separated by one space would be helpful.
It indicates 6 mA
